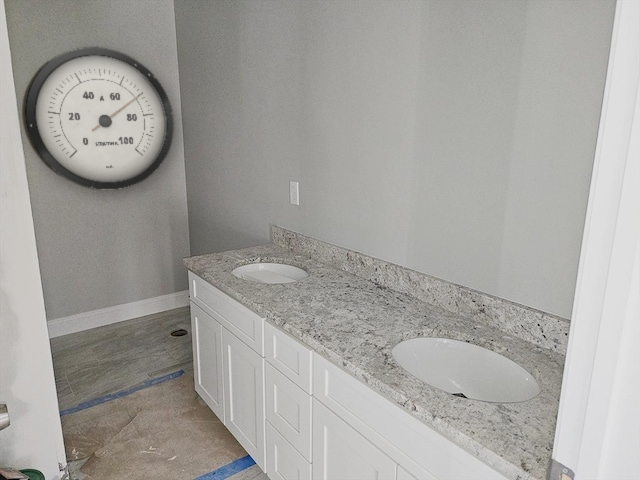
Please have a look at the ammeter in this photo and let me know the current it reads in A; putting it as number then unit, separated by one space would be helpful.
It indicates 70 A
